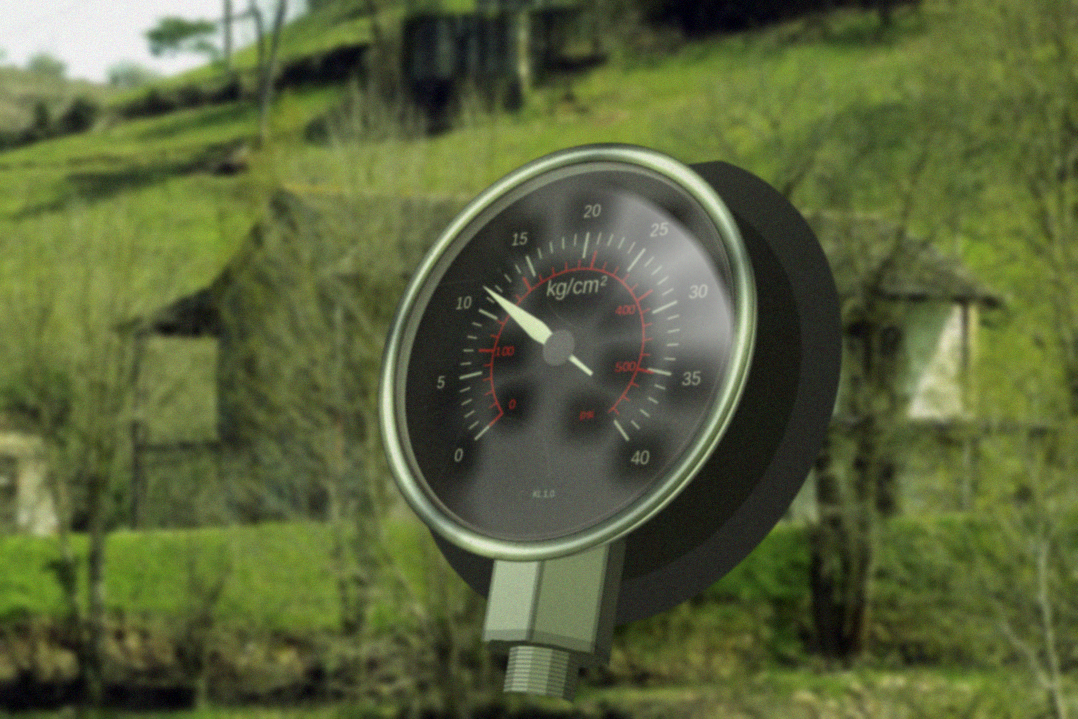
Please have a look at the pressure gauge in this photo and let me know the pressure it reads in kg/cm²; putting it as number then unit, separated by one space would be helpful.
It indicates 11.5 kg/cm²
